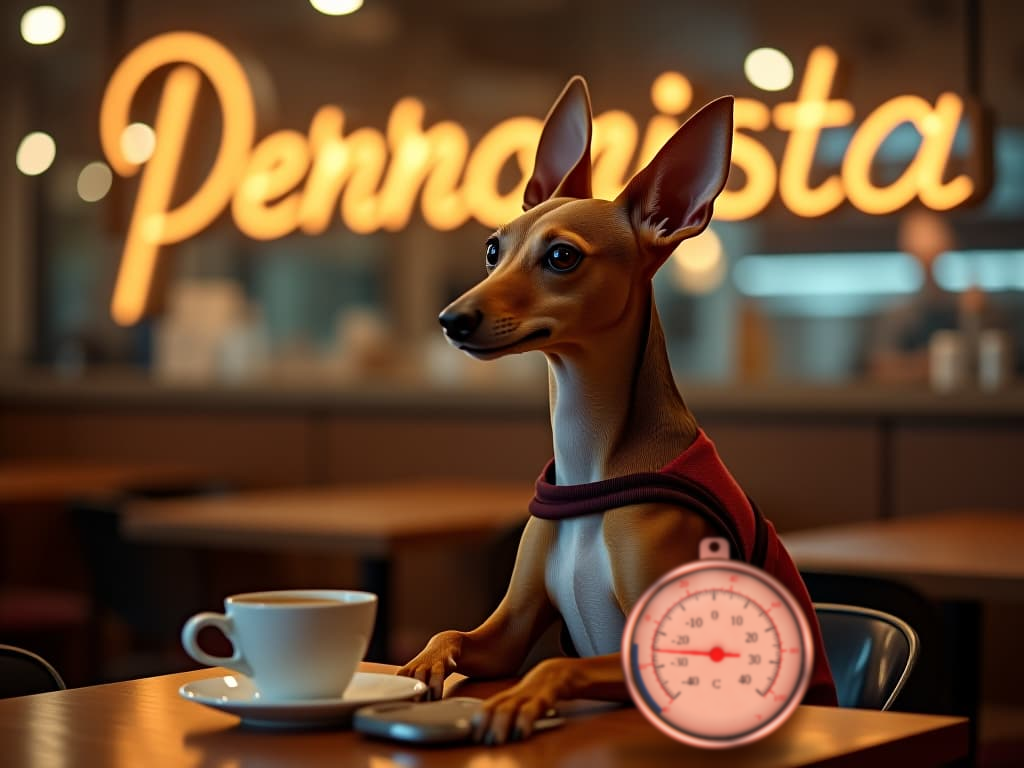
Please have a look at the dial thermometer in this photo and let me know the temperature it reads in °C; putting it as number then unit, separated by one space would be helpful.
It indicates -25 °C
